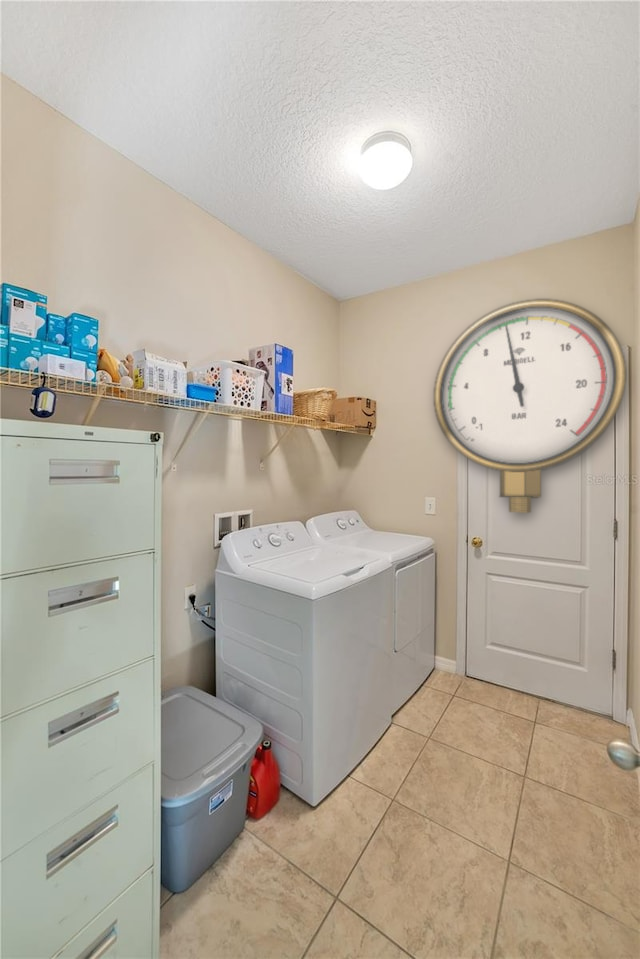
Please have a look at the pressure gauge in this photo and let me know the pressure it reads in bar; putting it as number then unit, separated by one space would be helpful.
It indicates 10.5 bar
